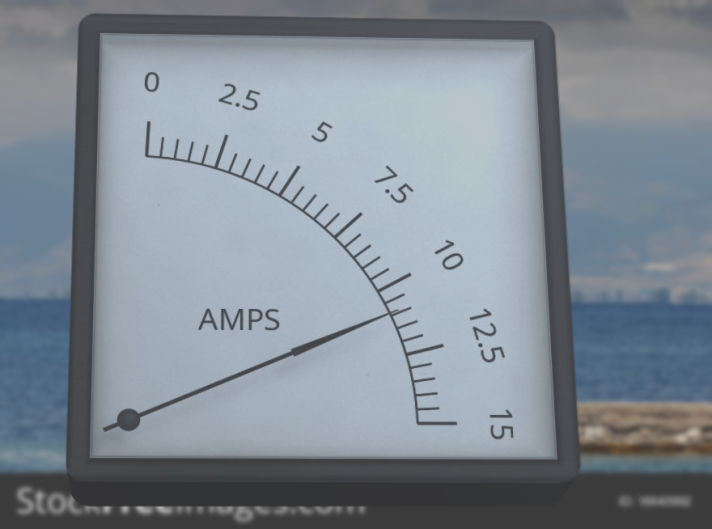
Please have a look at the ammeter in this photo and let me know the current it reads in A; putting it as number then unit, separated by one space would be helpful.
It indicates 11 A
